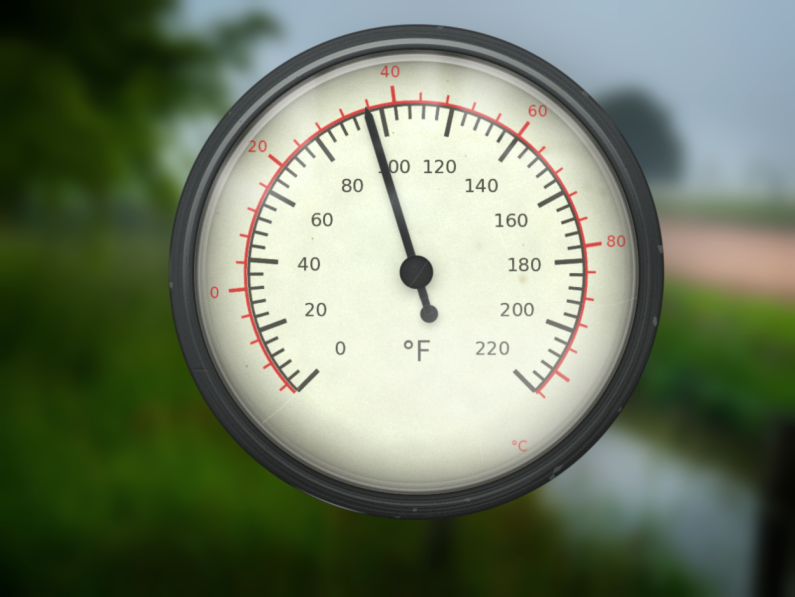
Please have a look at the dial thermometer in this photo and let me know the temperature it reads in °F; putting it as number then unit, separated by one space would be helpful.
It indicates 96 °F
